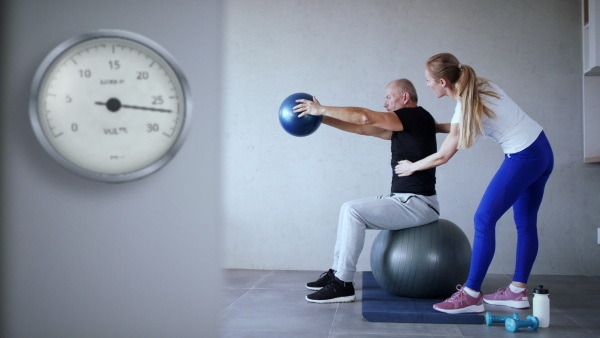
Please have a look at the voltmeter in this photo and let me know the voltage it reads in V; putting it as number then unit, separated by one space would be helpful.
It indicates 27 V
